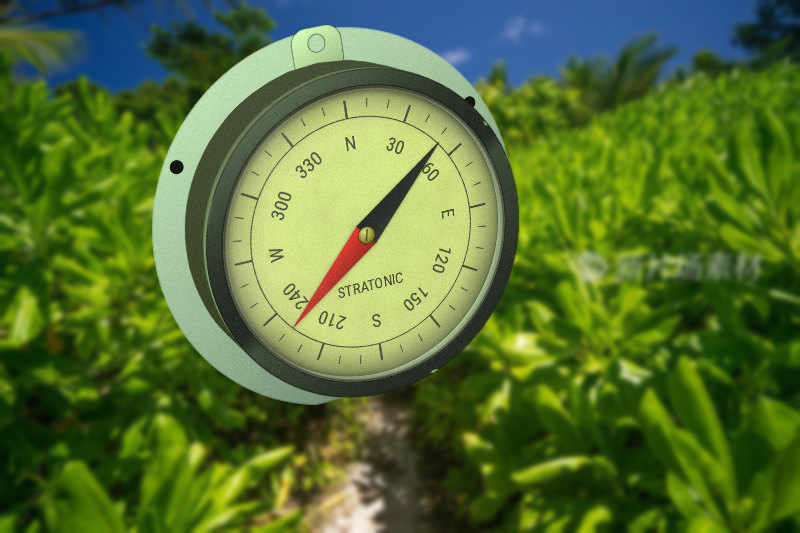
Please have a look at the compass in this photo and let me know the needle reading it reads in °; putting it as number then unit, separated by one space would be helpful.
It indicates 230 °
